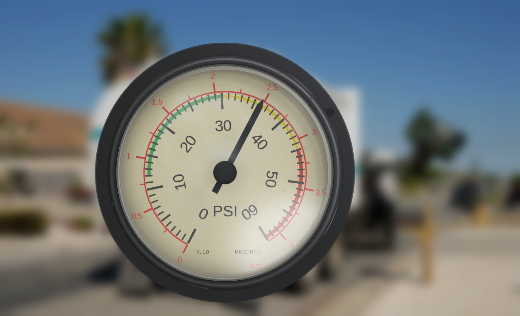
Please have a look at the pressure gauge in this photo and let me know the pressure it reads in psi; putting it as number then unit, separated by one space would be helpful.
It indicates 36 psi
